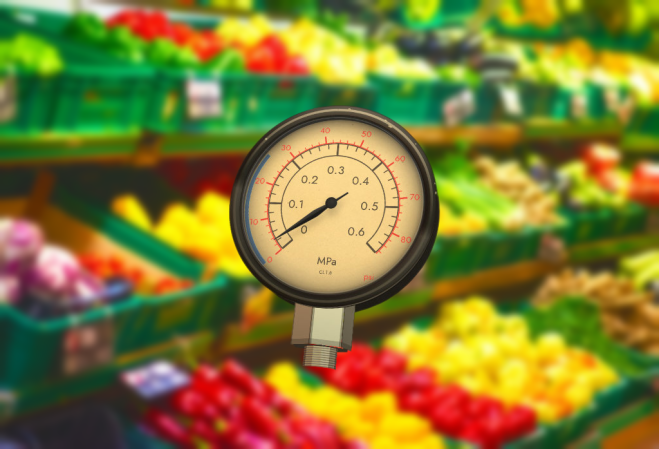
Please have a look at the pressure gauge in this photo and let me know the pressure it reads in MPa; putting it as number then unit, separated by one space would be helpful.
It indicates 0.02 MPa
